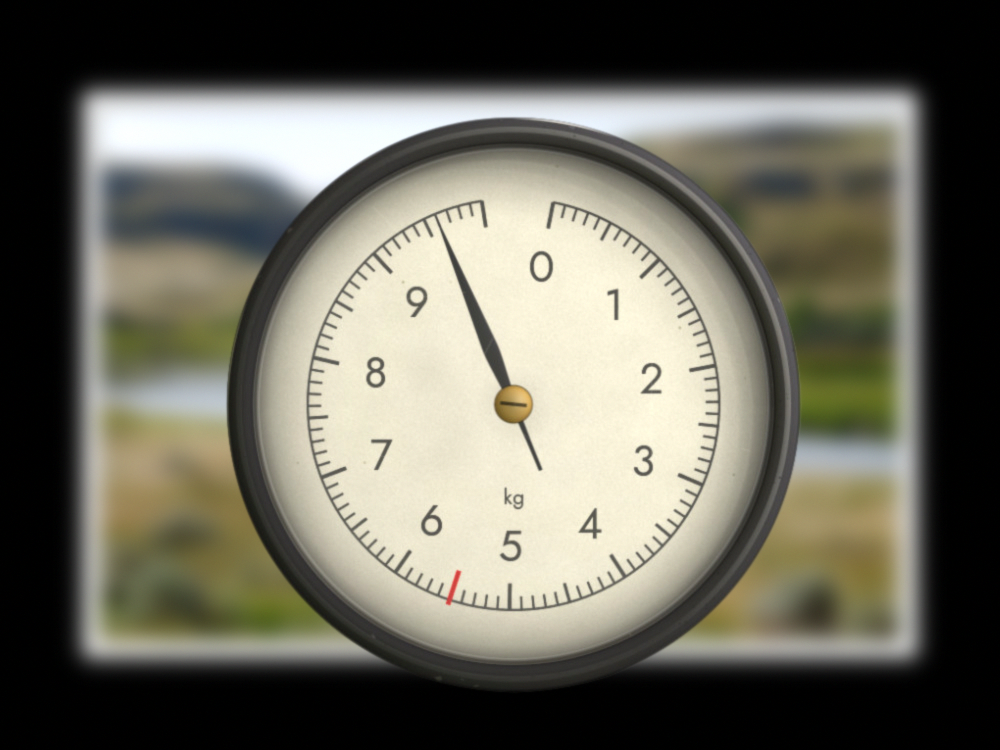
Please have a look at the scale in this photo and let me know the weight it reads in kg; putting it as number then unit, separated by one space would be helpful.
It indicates 9.6 kg
